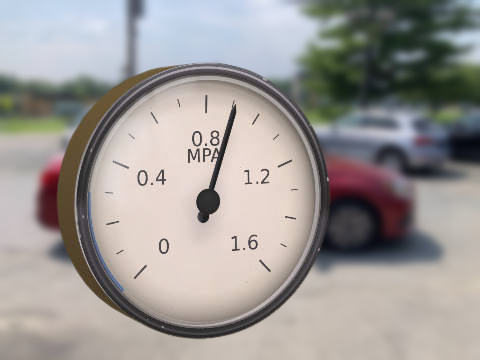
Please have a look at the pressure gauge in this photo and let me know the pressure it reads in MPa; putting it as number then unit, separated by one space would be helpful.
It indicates 0.9 MPa
